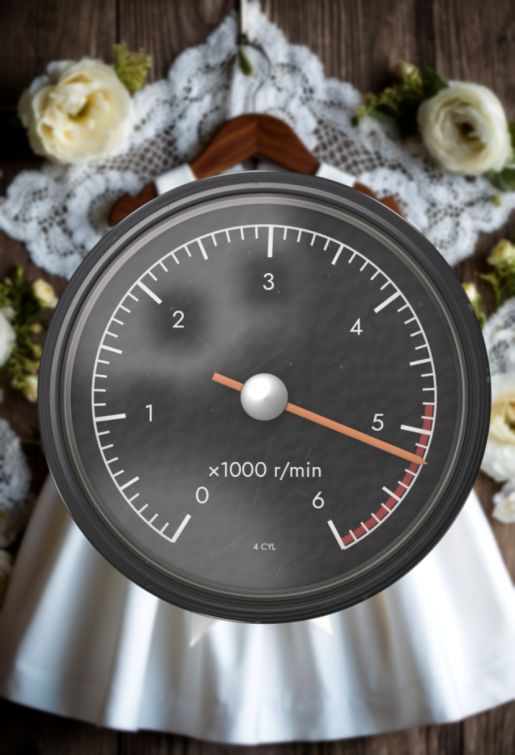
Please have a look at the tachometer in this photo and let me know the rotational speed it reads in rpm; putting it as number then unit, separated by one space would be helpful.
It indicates 5200 rpm
